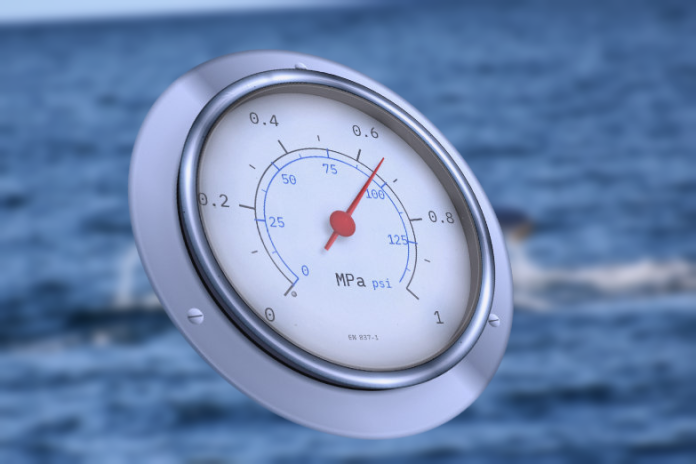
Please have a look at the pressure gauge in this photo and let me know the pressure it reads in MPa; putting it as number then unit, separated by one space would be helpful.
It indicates 0.65 MPa
